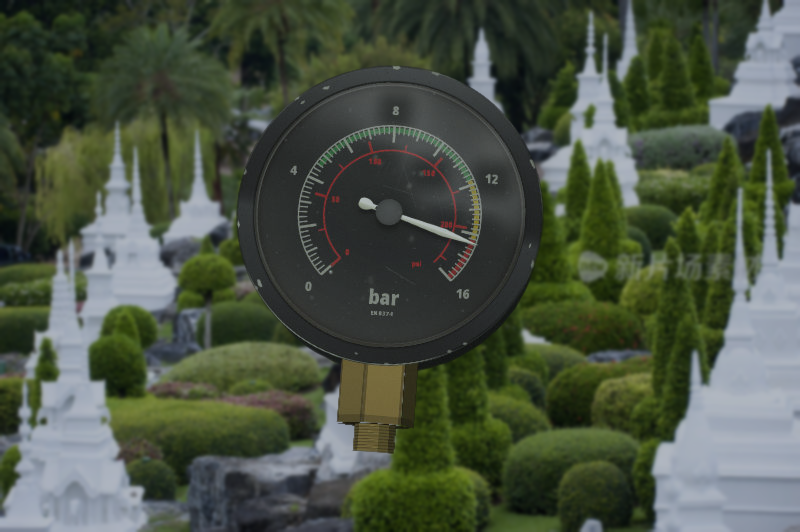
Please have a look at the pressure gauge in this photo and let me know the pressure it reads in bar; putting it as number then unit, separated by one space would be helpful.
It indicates 14.4 bar
